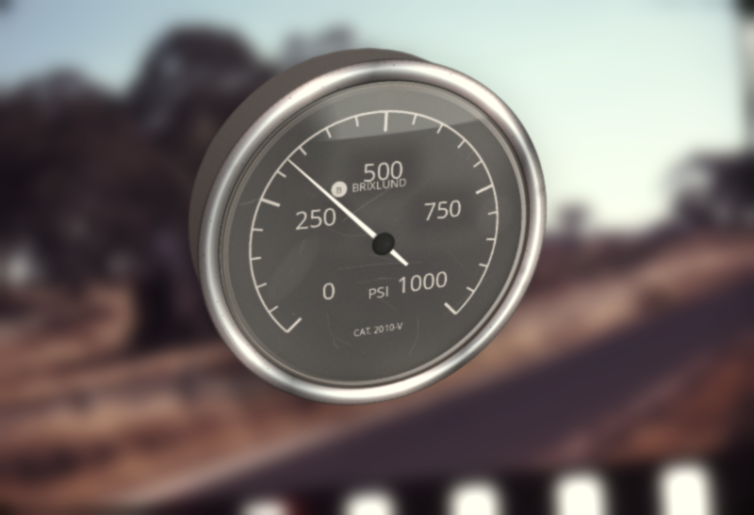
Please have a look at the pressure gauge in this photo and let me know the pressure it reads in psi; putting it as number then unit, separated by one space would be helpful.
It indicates 325 psi
